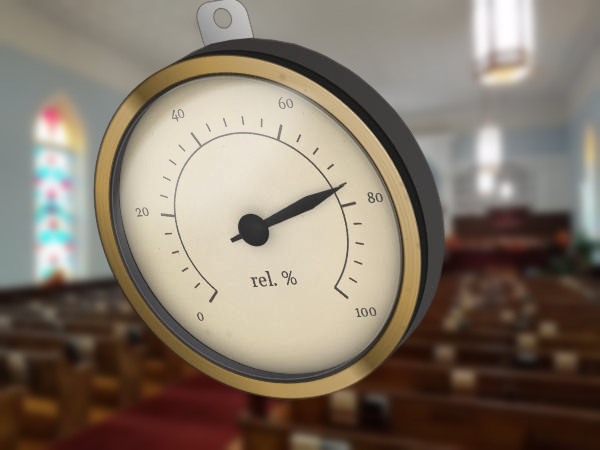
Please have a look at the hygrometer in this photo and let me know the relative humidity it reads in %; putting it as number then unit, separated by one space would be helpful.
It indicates 76 %
